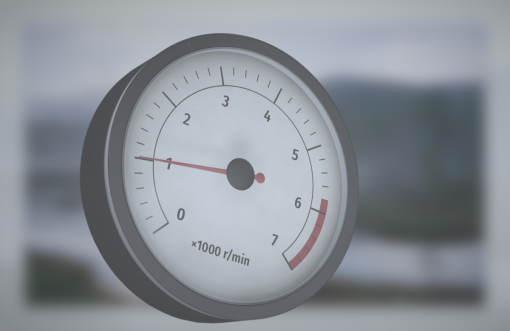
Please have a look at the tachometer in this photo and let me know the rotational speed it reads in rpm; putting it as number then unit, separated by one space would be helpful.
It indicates 1000 rpm
